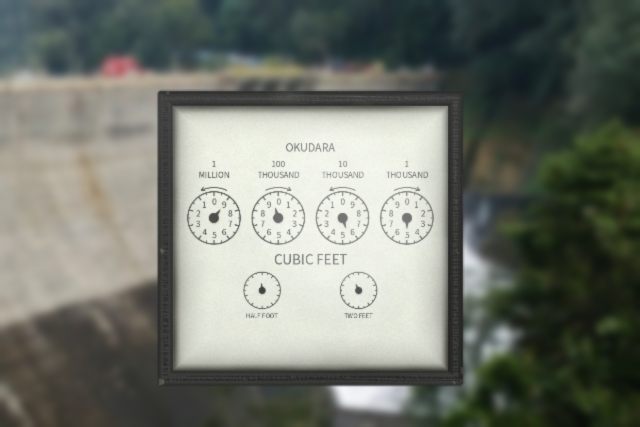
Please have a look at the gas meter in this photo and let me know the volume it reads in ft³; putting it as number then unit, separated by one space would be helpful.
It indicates 895500 ft³
